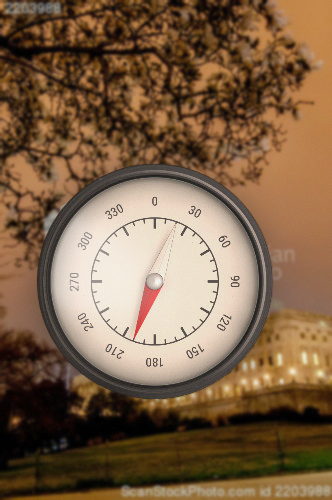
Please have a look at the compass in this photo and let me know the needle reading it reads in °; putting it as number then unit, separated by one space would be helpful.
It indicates 200 °
